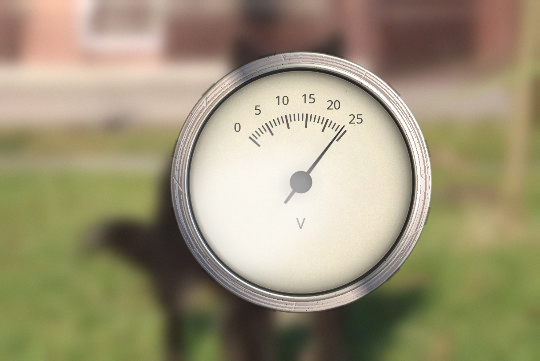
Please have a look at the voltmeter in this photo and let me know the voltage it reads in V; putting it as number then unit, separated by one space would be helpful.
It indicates 24 V
